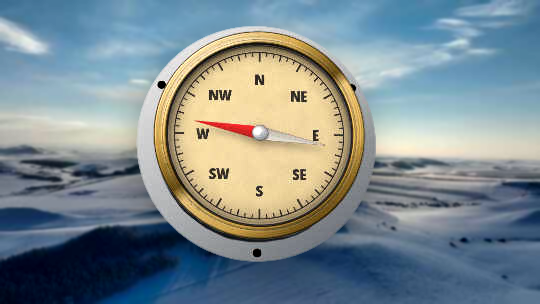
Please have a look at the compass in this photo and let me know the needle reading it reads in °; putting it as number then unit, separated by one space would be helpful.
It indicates 280 °
